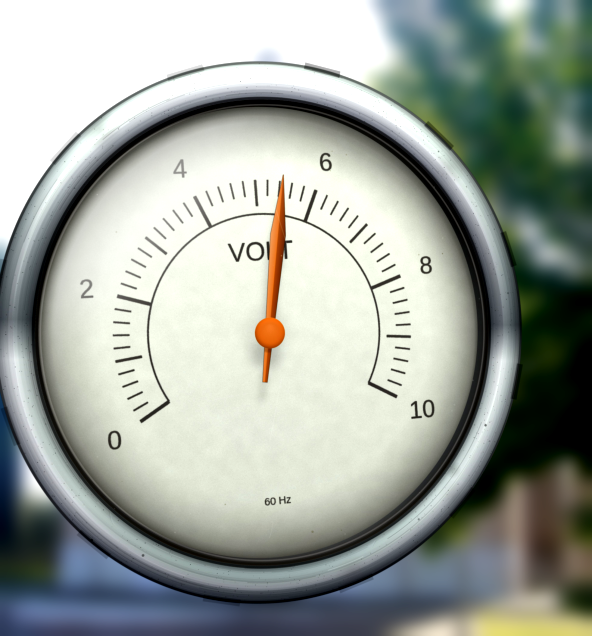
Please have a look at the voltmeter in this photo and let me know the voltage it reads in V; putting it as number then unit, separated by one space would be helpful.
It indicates 5.4 V
